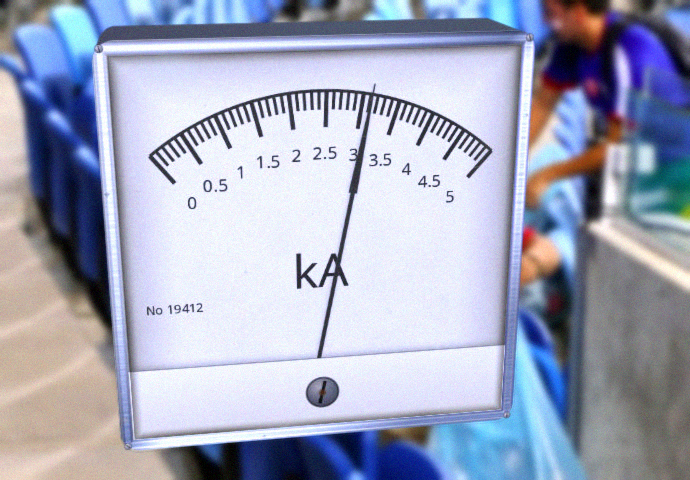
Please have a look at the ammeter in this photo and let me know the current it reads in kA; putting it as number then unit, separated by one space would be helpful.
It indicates 3.1 kA
